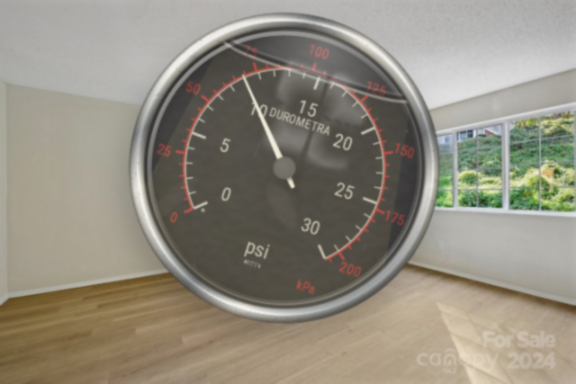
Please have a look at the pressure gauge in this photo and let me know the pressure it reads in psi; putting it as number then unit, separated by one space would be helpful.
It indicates 10 psi
